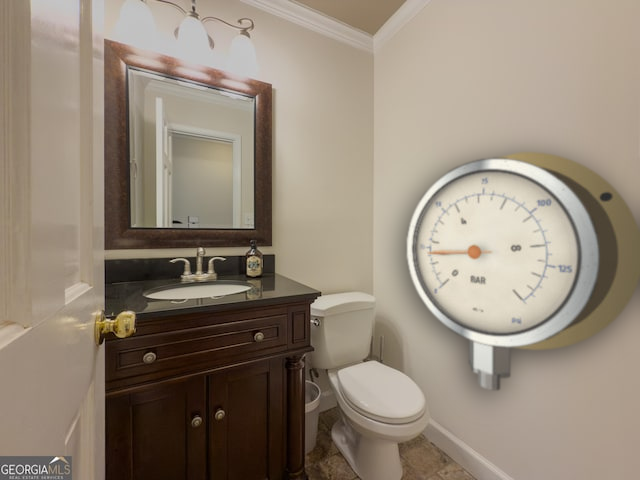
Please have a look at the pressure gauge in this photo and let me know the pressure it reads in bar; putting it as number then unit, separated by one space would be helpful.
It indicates 1.5 bar
